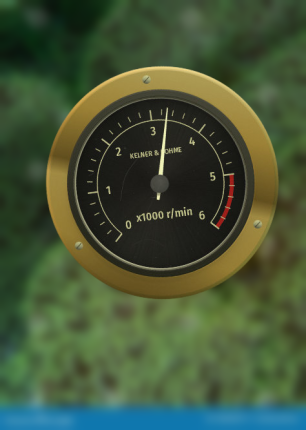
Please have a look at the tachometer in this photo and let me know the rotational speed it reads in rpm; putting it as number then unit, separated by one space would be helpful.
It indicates 3300 rpm
